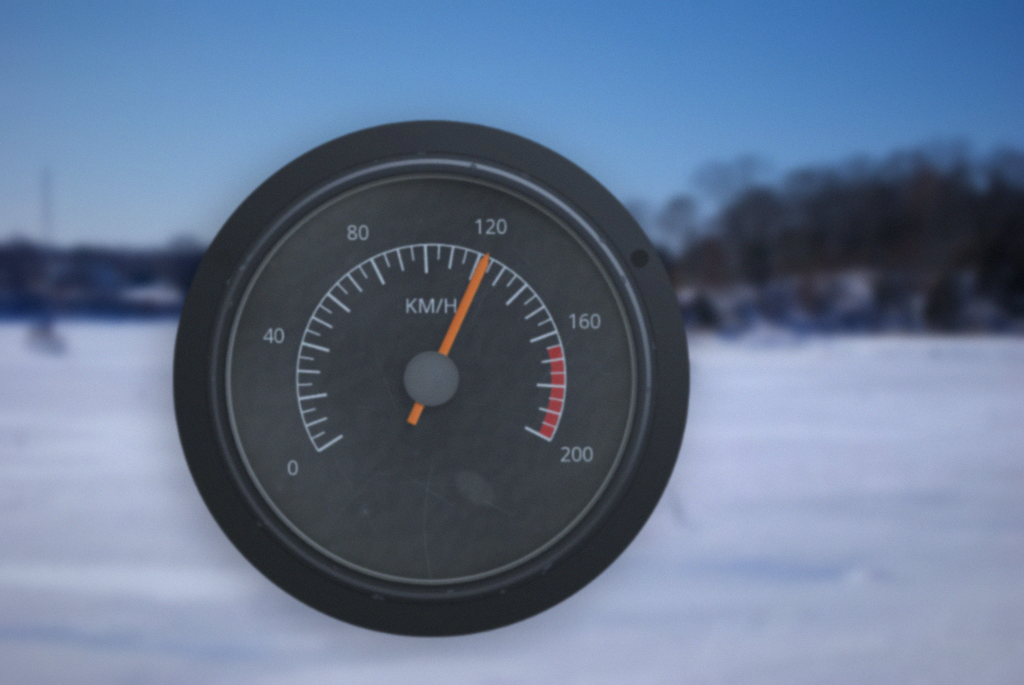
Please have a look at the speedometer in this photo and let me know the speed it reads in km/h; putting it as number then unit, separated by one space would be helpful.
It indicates 122.5 km/h
